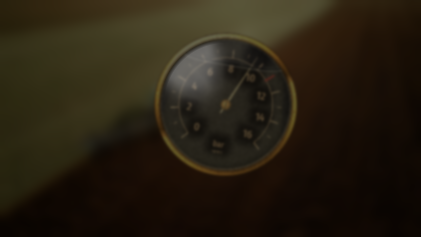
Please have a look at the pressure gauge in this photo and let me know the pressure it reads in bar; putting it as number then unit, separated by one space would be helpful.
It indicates 9.5 bar
